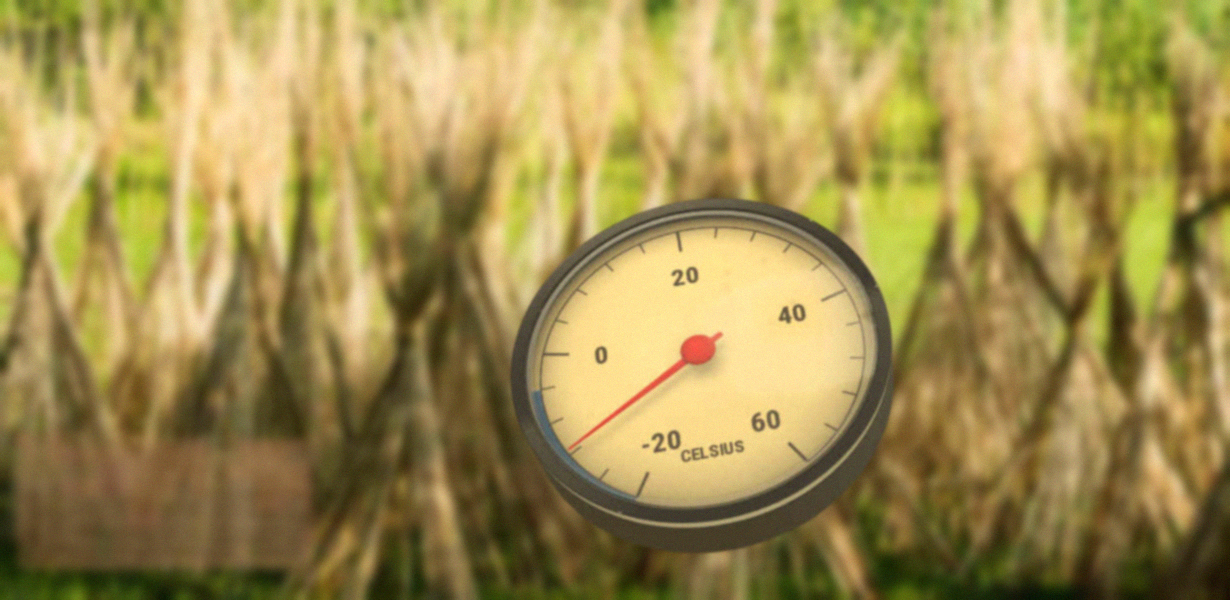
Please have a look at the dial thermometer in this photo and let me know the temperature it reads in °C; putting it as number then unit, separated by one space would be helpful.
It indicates -12 °C
